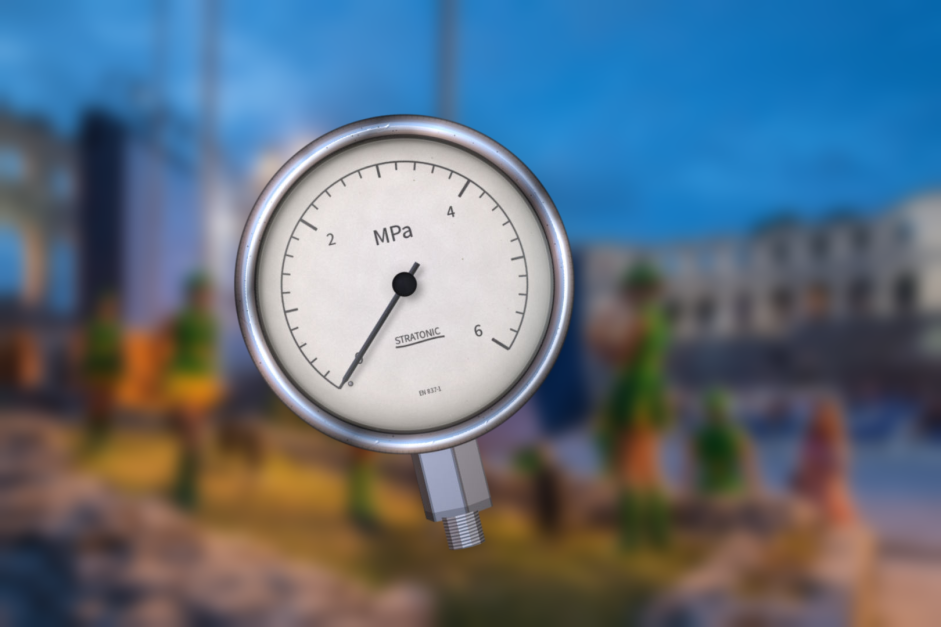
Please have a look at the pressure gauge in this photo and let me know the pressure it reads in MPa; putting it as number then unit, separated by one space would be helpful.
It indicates 0 MPa
